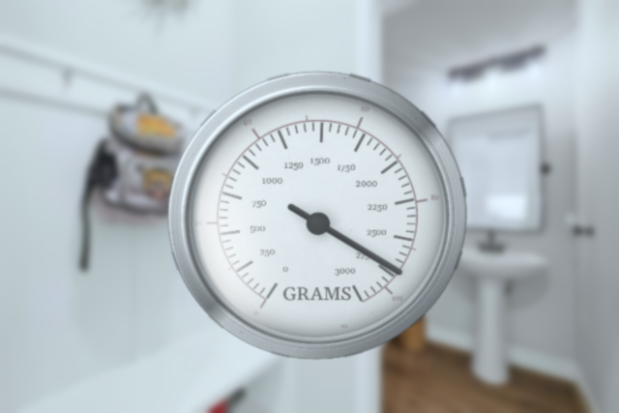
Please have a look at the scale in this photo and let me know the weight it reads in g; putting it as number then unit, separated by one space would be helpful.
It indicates 2700 g
